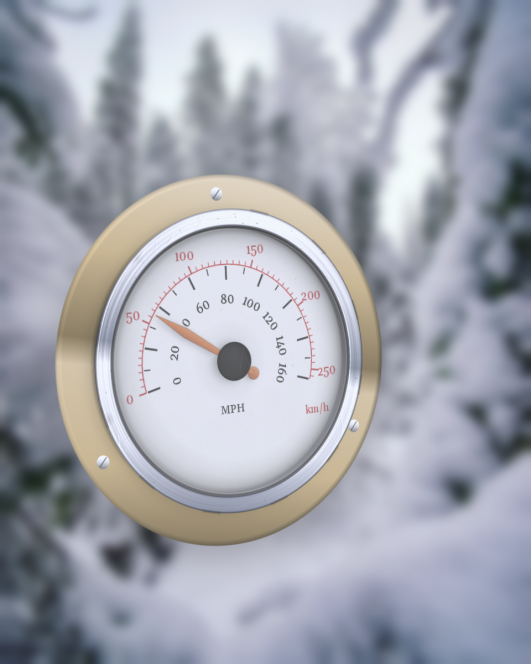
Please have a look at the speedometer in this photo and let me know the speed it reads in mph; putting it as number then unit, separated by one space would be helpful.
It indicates 35 mph
